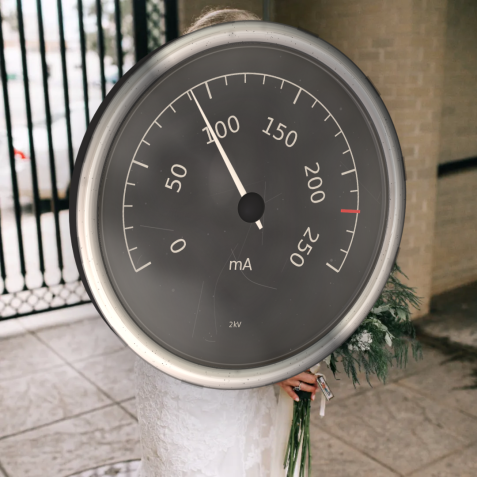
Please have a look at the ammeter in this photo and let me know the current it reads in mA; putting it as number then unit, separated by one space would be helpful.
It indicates 90 mA
